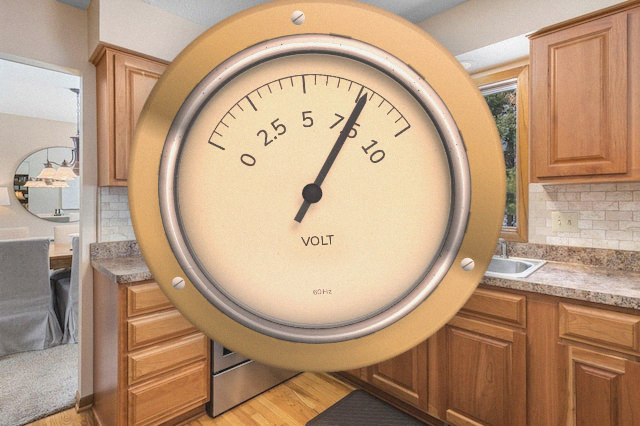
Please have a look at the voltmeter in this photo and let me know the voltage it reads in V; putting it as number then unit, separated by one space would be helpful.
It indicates 7.75 V
